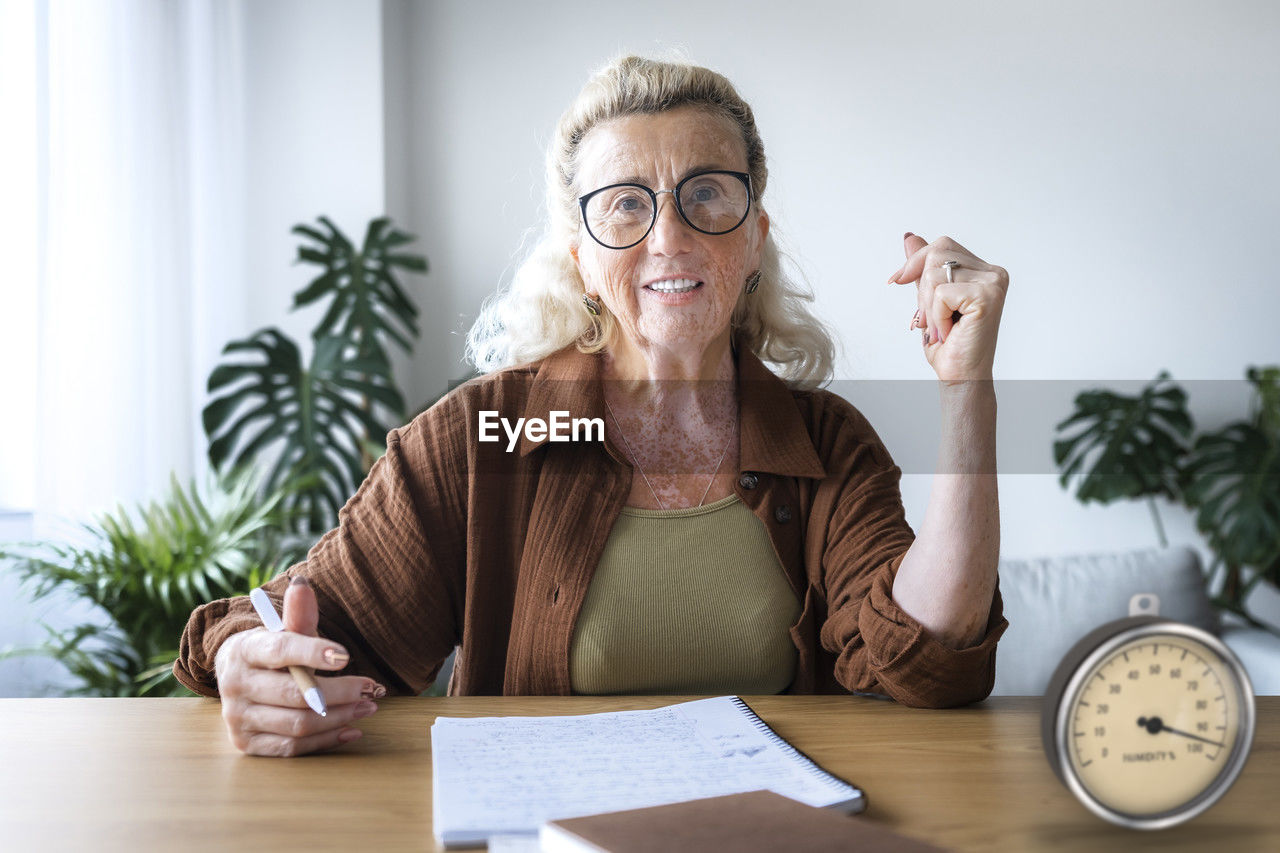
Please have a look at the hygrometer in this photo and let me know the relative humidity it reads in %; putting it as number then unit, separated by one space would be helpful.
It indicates 95 %
